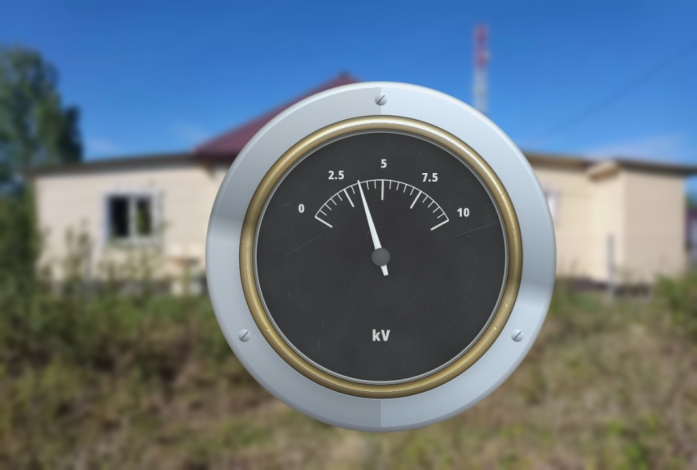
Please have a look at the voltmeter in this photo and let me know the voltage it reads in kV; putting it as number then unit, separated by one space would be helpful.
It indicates 3.5 kV
